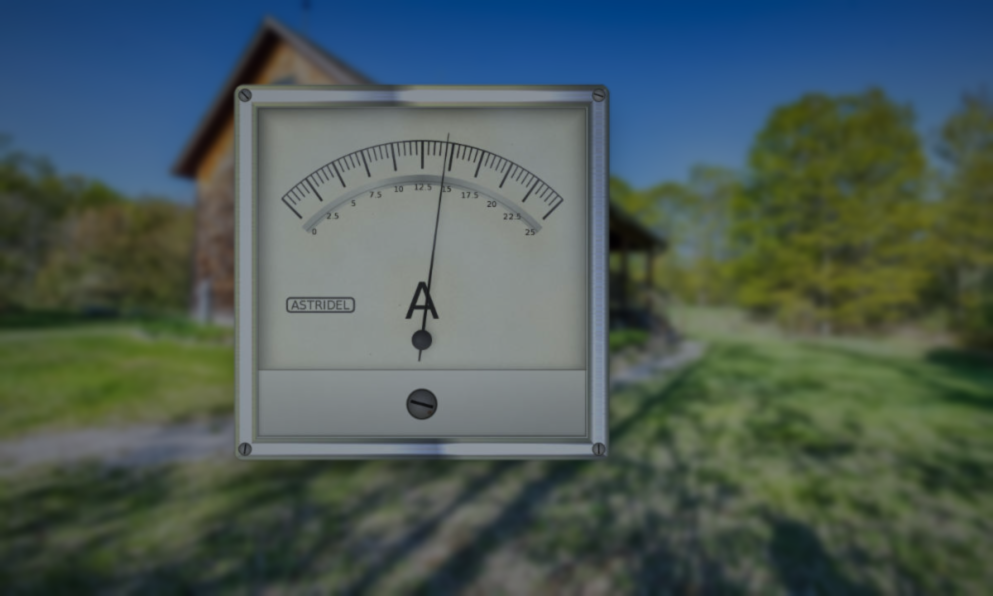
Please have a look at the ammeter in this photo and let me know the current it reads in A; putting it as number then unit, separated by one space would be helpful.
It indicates 14.5 A
